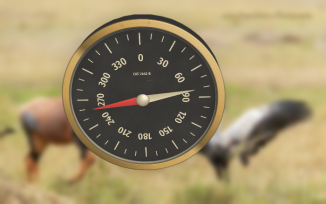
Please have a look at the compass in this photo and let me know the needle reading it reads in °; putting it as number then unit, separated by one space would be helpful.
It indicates 260 °
